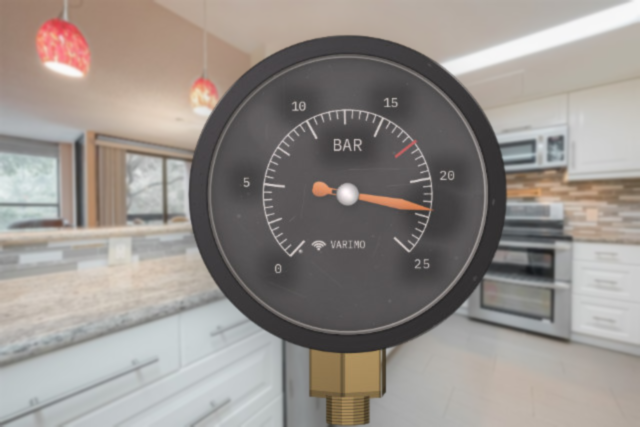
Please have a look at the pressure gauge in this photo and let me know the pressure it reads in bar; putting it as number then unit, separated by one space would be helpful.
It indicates 22 bar
